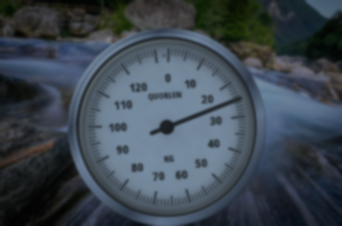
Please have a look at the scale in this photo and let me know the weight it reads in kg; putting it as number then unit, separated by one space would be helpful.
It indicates 25 kg
